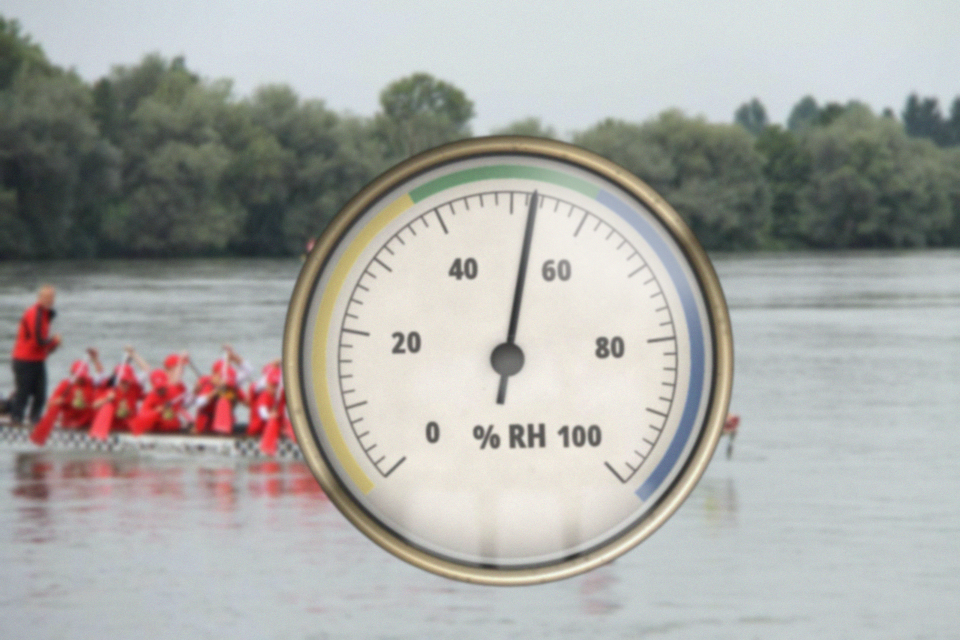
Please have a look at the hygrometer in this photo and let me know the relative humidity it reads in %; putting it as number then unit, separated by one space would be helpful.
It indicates 53 %
